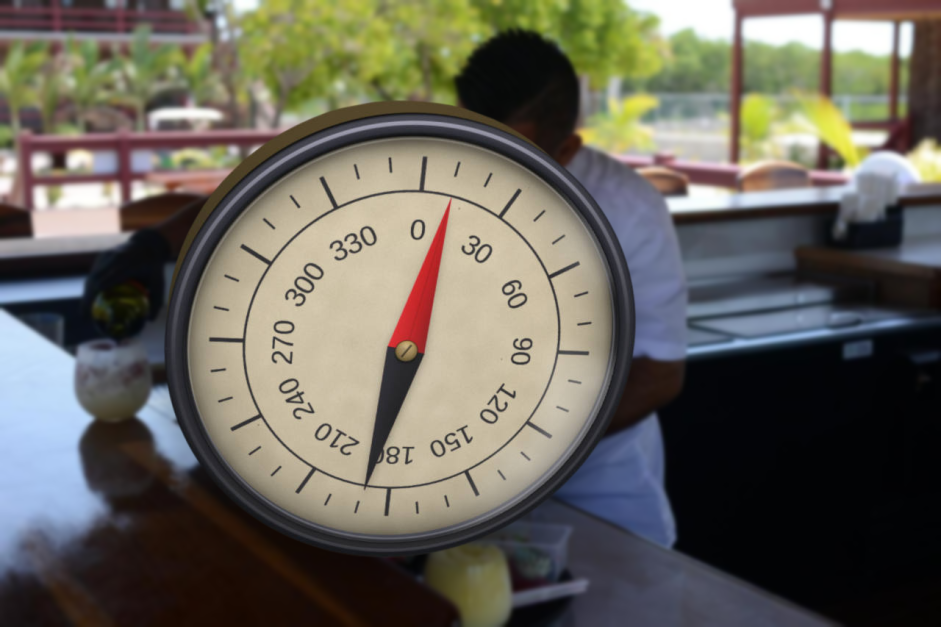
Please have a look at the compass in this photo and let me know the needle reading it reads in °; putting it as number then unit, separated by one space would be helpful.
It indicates 10 °
